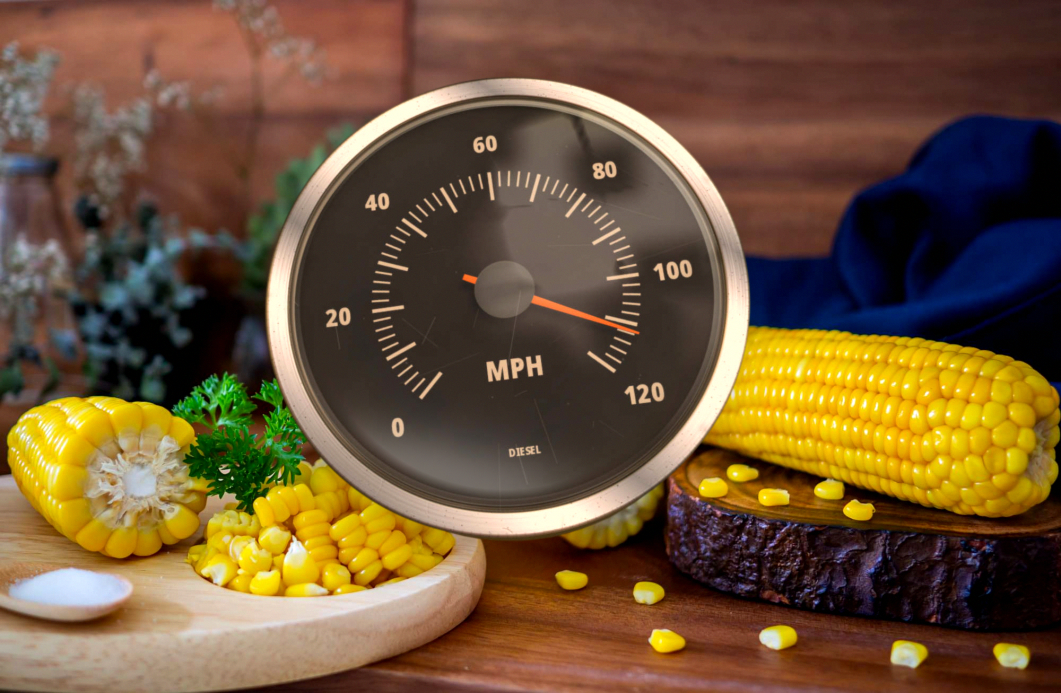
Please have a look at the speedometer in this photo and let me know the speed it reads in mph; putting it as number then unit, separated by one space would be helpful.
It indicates 112 mph
